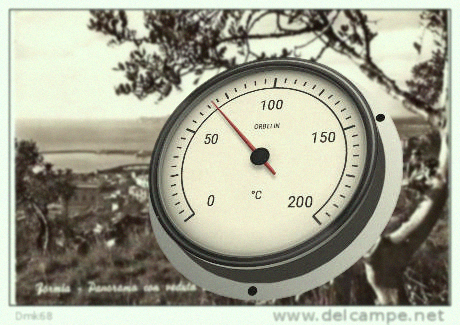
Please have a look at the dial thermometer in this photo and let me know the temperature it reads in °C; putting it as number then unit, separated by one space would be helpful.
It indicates 67.5 °C
